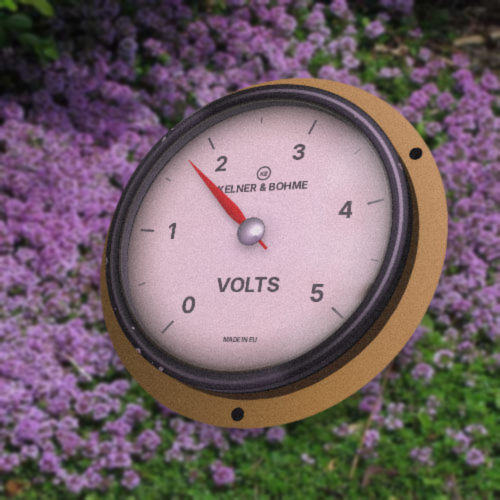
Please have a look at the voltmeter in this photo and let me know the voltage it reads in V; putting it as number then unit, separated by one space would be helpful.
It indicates 1.75 V
